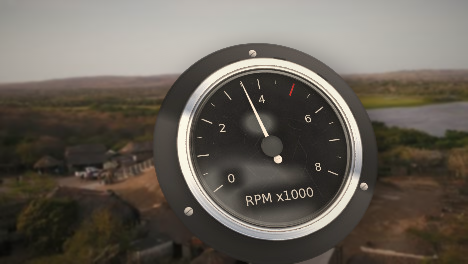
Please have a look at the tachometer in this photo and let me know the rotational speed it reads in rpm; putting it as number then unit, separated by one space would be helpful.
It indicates 3500 rpm
